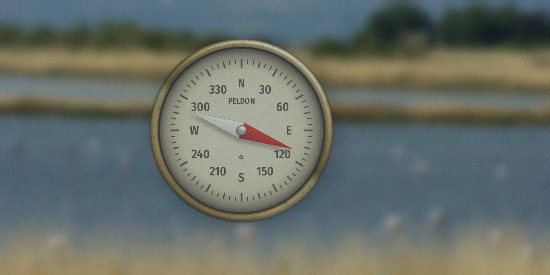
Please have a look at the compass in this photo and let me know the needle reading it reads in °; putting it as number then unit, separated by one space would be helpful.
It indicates 110 °
